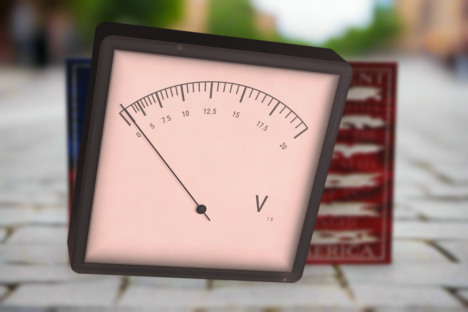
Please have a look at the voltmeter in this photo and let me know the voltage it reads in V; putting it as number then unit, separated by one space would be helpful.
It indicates 2.5 V
